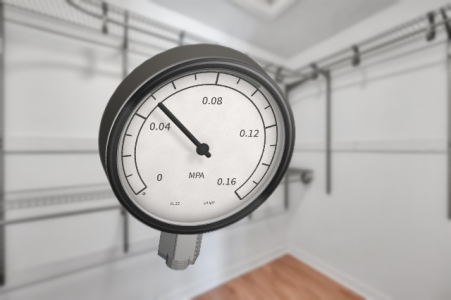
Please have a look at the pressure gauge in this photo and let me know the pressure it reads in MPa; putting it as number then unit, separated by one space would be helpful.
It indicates 0.05 MPa
